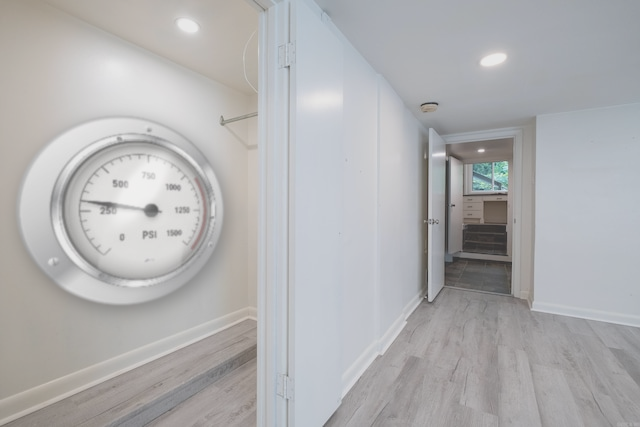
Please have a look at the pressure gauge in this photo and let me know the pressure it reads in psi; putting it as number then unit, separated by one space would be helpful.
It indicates 300 psi
